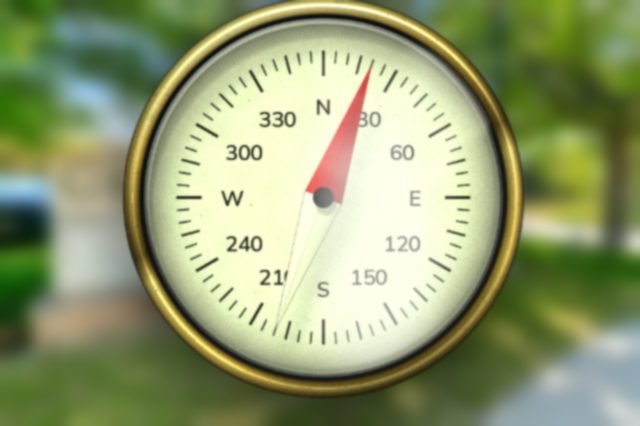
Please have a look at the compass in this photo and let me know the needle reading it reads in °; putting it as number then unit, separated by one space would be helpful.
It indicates 20 °
